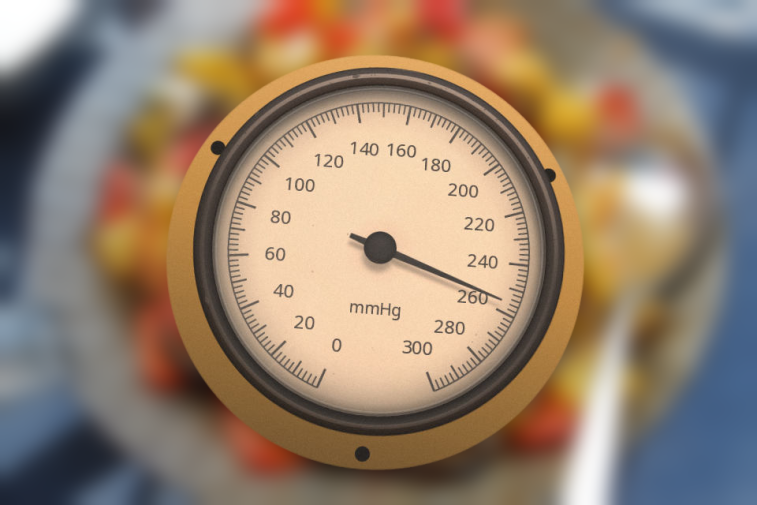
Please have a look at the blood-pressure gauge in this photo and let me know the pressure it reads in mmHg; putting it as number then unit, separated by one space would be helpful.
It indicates 256 mmHg
